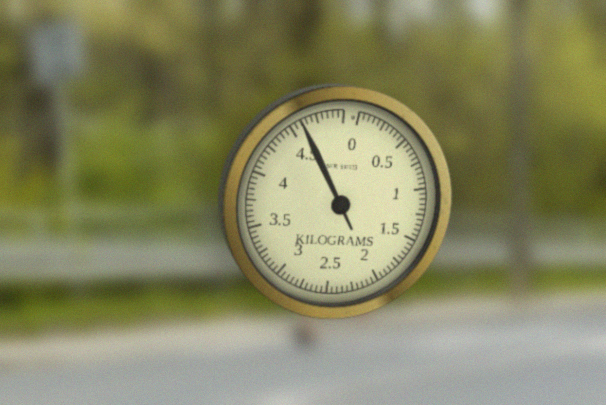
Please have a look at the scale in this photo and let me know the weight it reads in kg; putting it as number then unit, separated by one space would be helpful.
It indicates 4.6 kg
